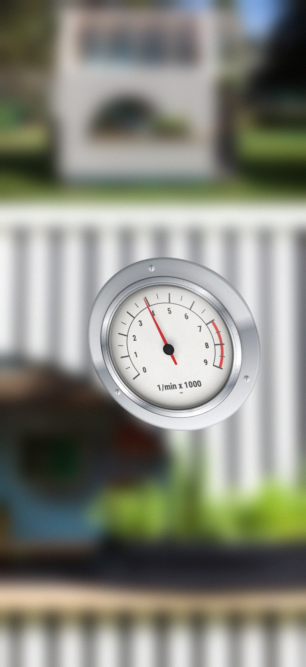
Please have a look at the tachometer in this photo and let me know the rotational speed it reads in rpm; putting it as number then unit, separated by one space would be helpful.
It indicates 4000 rpm
